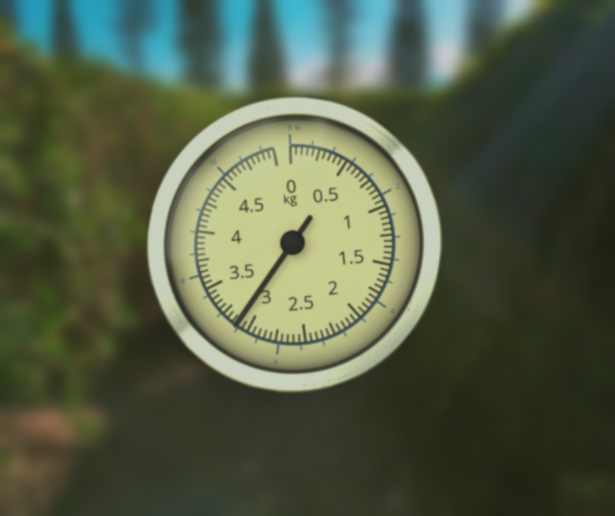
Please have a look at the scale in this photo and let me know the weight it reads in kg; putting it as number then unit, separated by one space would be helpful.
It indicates 3.1 kg
